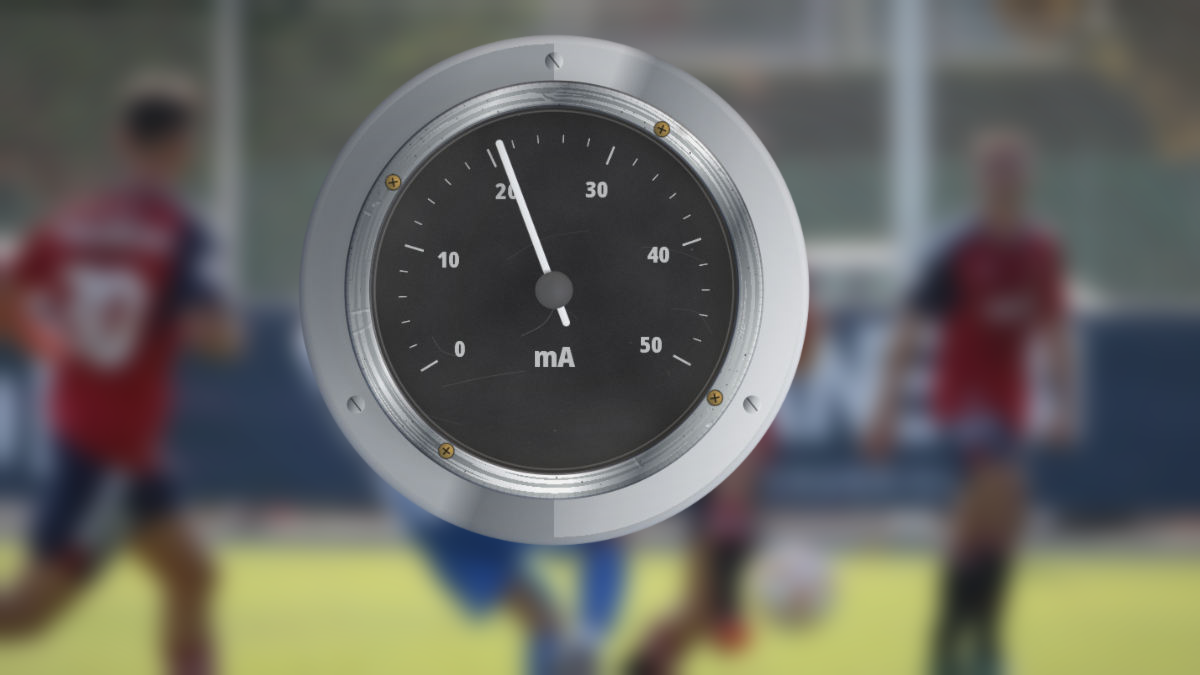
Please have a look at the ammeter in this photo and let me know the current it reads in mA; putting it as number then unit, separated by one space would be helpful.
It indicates 21 mA
